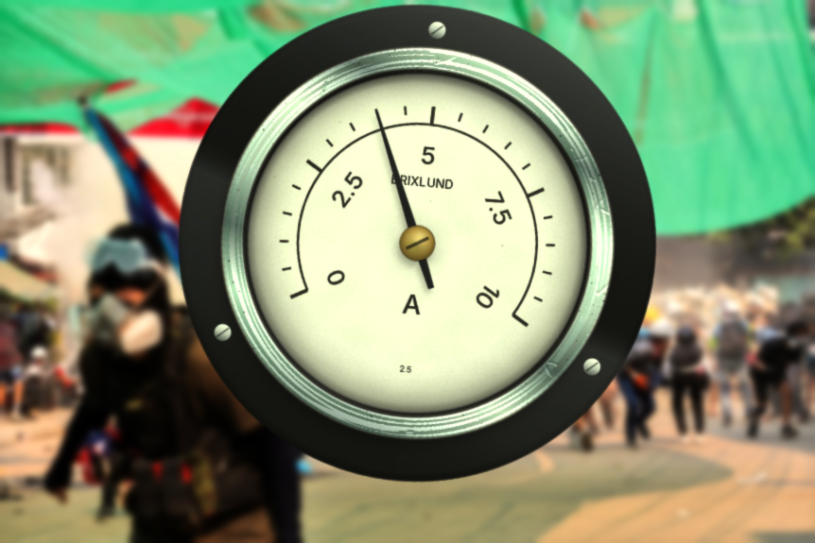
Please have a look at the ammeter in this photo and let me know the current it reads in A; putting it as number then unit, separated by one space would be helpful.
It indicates 4 A
